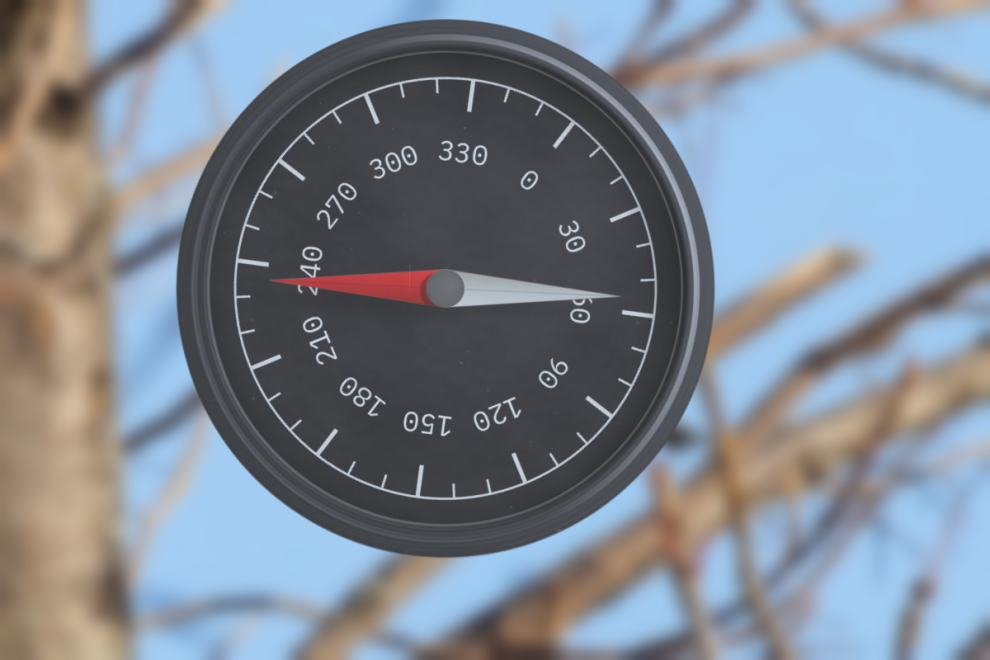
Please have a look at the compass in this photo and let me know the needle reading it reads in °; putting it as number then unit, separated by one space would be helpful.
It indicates 235 °
